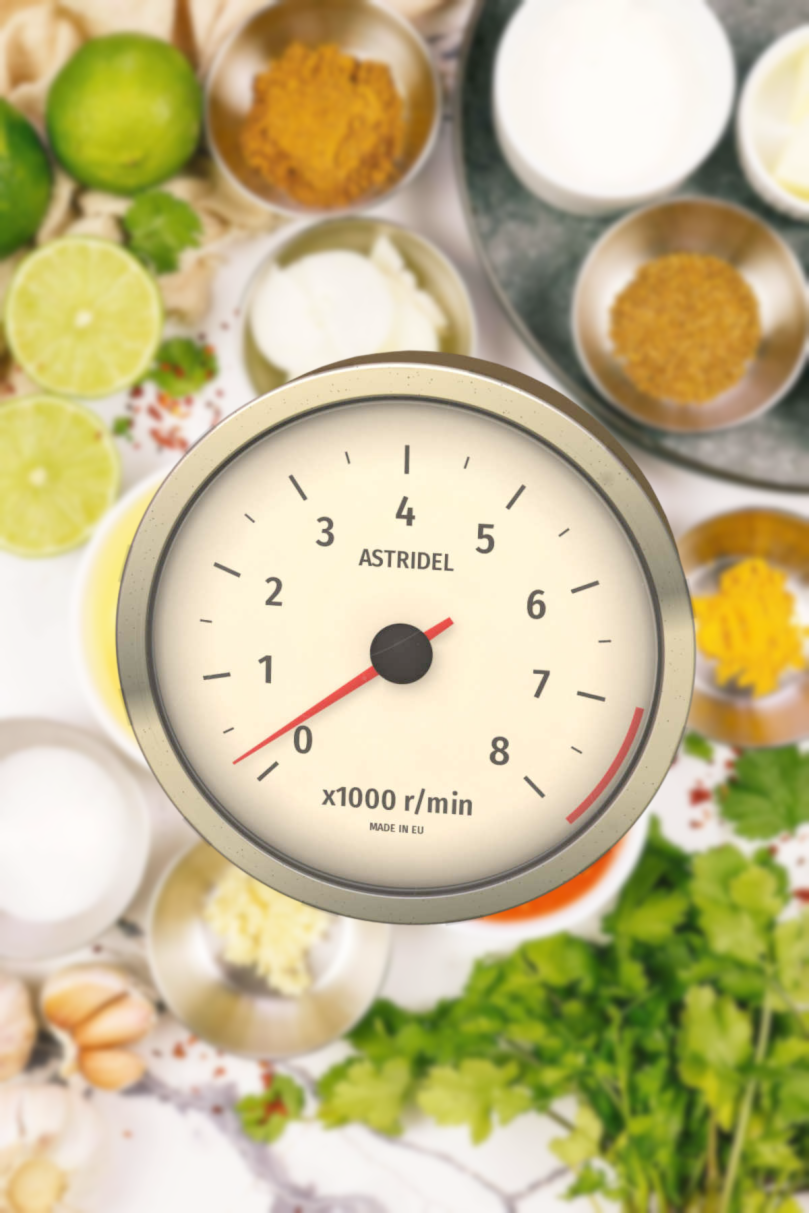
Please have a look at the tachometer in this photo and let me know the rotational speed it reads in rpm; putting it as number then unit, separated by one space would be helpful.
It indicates 250 rpm
